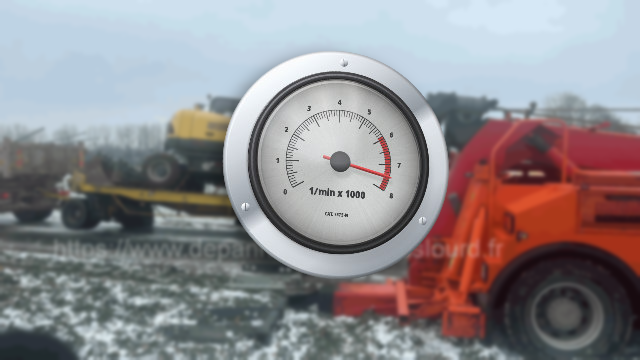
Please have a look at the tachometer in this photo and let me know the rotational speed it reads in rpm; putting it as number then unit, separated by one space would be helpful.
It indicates 7500 rpm
